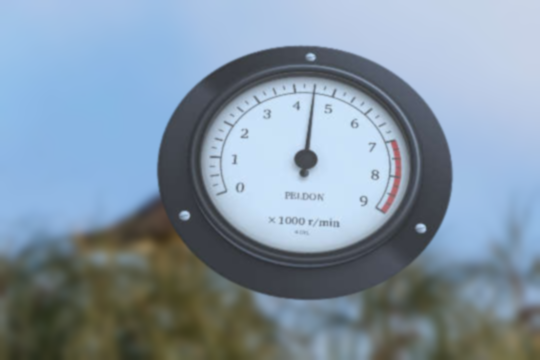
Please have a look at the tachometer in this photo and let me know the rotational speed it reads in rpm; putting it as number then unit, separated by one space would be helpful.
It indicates 4500 rpm
